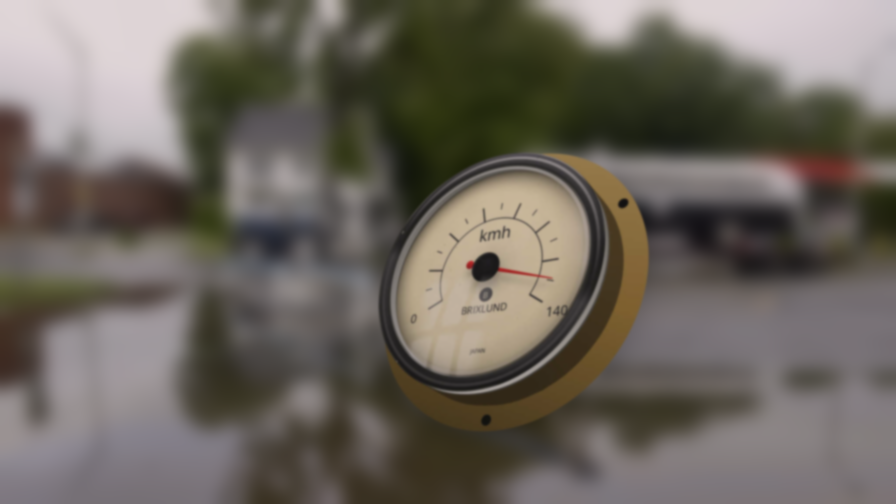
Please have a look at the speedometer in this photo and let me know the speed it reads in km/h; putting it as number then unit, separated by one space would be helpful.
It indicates 130 km/h
